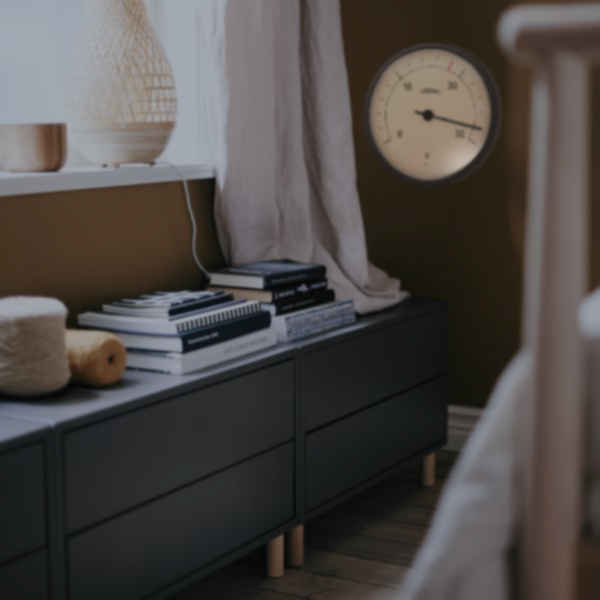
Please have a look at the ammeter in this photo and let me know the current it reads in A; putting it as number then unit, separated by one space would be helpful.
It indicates 28 A
